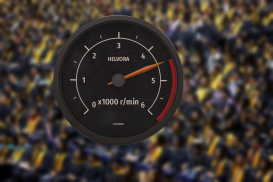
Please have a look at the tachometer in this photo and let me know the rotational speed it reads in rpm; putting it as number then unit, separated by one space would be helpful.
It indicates 4500 rpm
